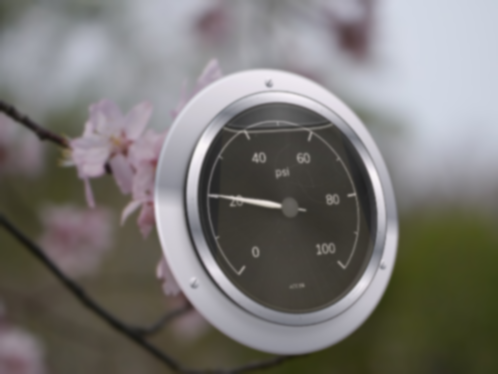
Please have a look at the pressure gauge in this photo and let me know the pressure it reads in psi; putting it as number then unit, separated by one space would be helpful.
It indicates 20 psi
